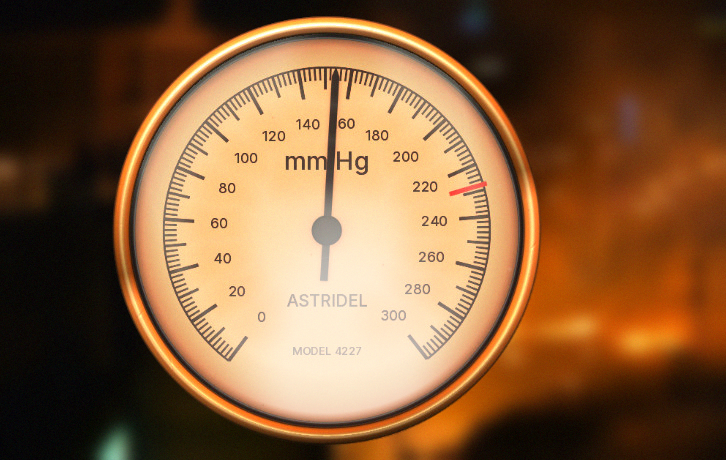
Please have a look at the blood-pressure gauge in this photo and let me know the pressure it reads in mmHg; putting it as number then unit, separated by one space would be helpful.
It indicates 154 mmHg
